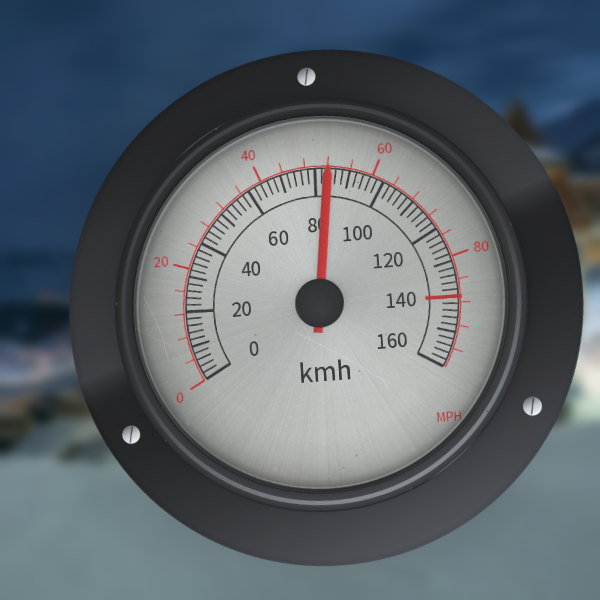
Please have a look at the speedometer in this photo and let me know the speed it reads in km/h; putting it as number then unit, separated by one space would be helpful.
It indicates 84 km/h
